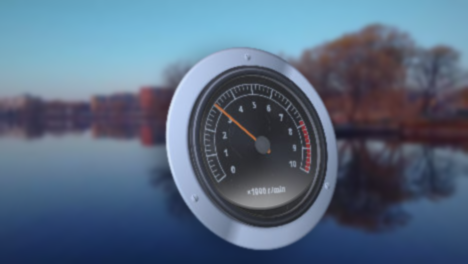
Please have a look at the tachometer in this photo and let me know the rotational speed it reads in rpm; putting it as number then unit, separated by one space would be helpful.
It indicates 3000 rpm
